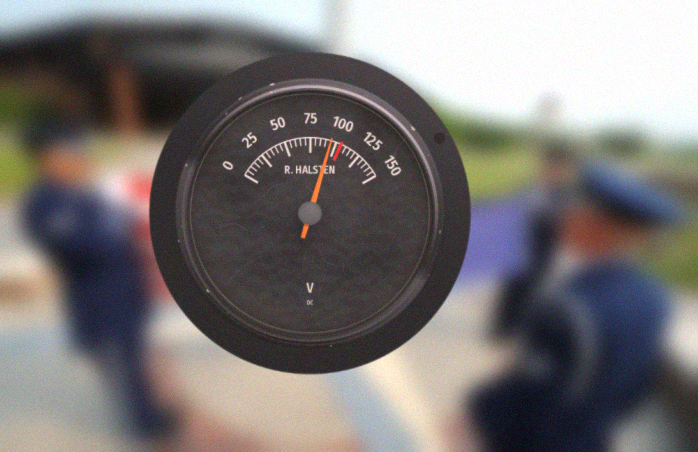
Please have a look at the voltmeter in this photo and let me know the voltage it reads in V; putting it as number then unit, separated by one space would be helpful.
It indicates 95 V
